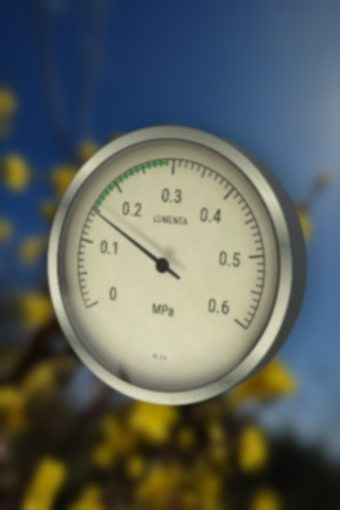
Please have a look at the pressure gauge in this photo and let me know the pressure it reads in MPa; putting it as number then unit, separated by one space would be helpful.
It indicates 0.15 MPa
